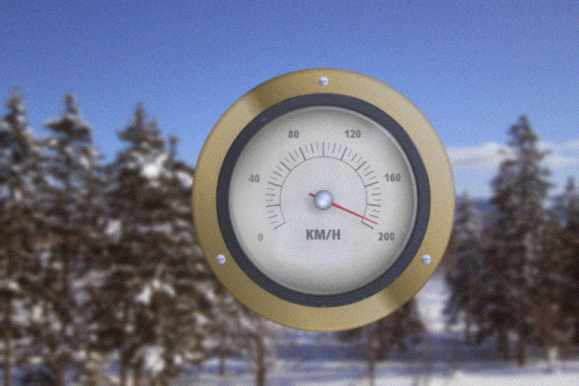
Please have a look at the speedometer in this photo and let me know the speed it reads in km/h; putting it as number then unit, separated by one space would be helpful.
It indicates 195 km/h
